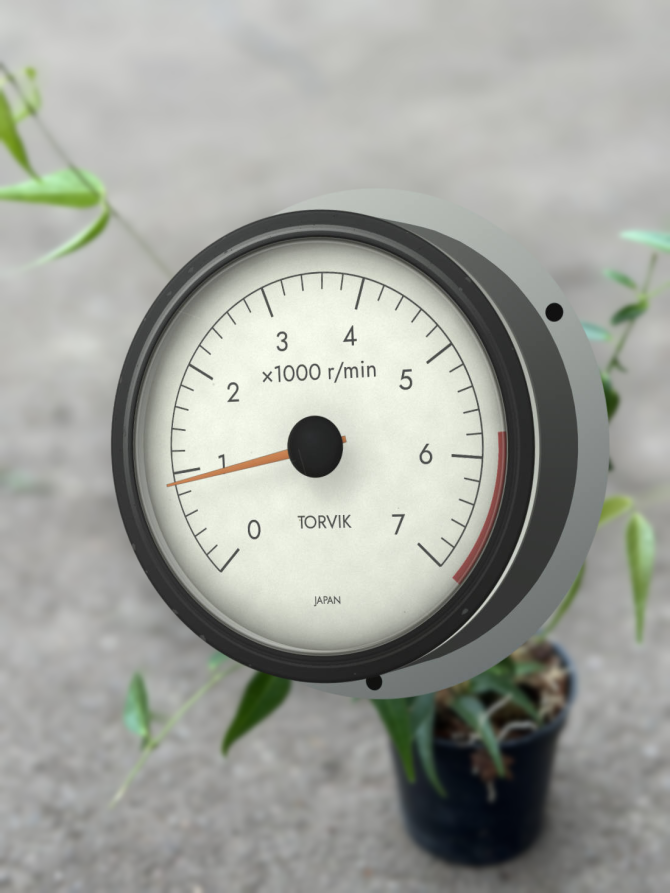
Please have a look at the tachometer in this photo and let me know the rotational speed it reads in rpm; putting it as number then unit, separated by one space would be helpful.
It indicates 900 rpm
